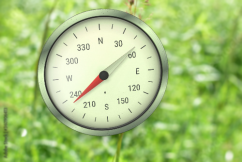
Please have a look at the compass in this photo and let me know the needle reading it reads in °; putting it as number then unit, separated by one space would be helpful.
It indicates 232.5 °
